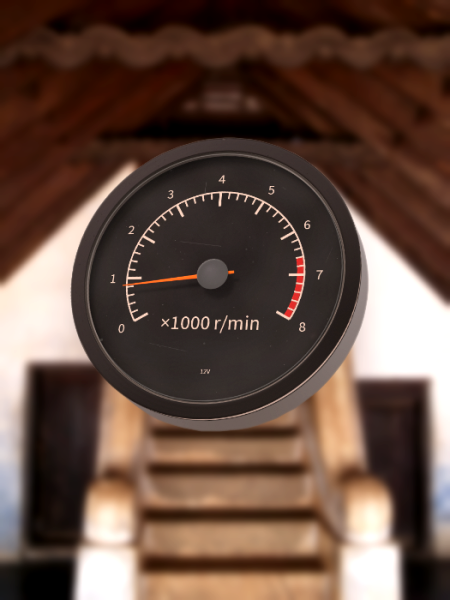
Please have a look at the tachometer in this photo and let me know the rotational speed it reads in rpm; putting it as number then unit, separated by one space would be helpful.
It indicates 800 rpm
